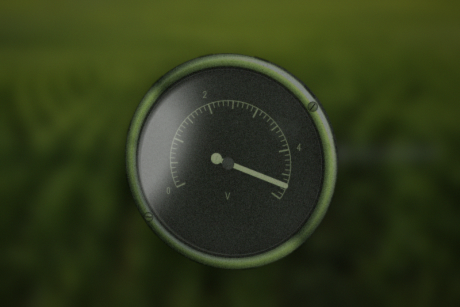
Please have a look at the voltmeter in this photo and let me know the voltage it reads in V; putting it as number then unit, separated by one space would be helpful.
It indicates 4.7 V
